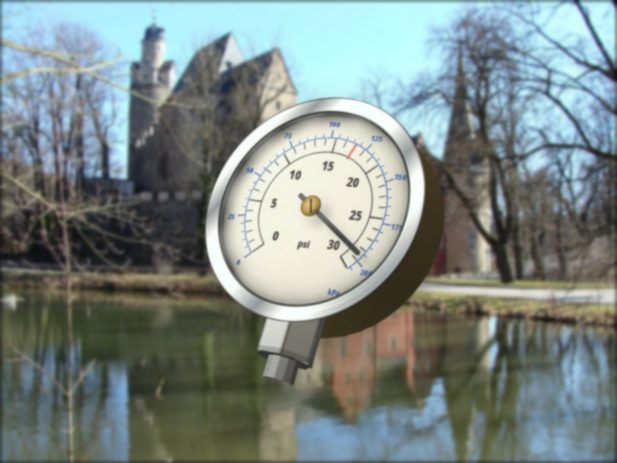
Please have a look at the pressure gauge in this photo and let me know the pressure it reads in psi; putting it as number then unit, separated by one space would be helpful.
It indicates 28.5 psi
